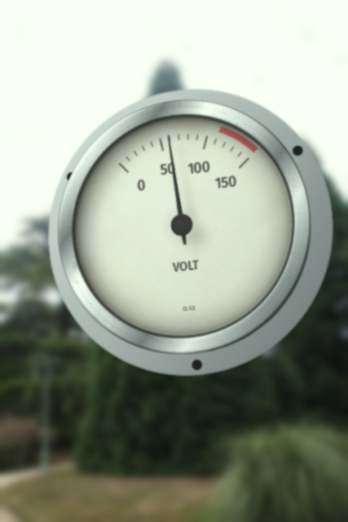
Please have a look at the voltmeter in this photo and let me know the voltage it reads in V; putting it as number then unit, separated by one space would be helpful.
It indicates 60 V
